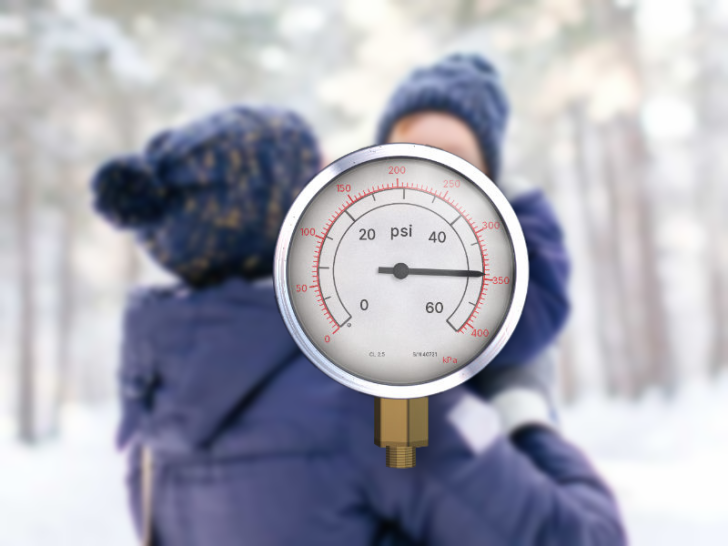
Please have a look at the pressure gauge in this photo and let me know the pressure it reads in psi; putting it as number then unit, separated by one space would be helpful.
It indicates 50 psi
